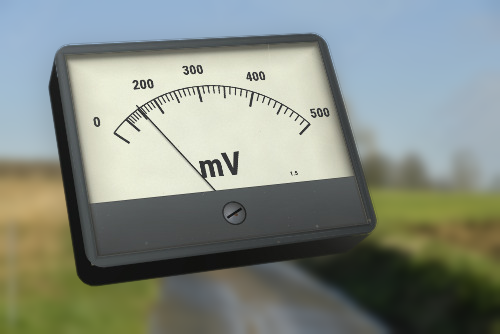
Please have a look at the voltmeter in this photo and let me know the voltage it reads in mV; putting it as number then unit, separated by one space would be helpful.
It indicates 150 mV
